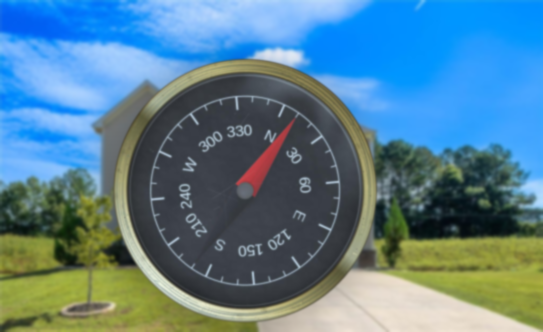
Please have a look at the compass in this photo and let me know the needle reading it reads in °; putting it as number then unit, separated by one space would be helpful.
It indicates 10 °
